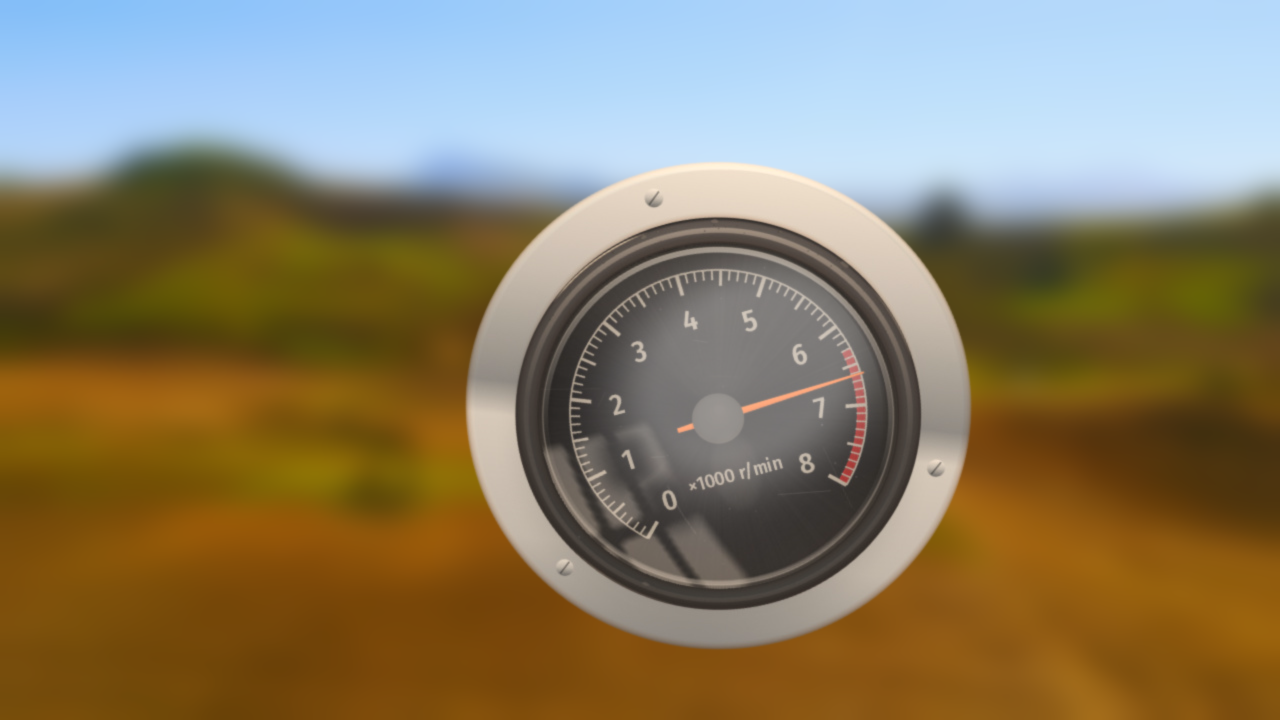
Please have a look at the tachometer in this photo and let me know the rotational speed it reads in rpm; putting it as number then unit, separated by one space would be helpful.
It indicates 6600 rpm
